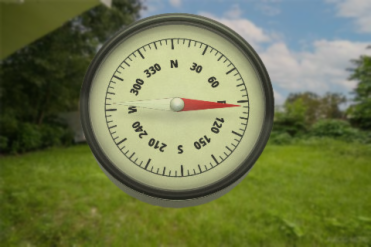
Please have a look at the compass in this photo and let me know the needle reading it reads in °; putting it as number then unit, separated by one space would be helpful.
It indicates 95 °
